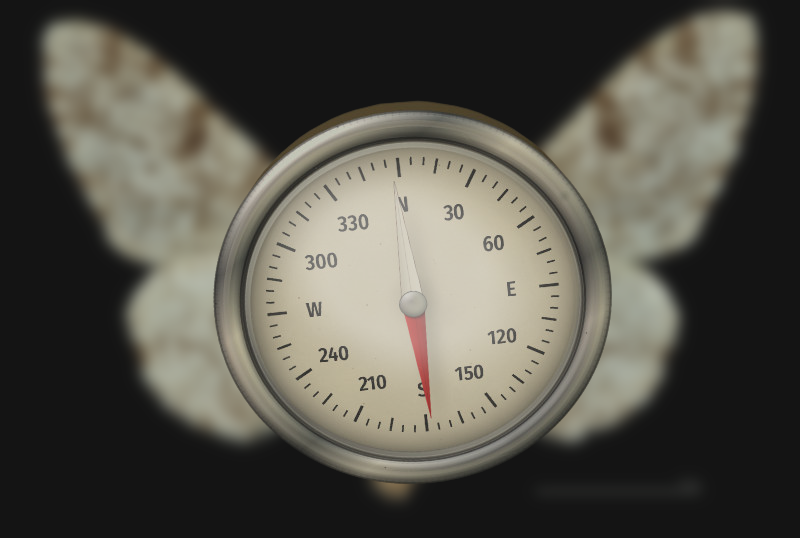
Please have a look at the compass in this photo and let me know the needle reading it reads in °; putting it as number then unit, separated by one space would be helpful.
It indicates 177.5 °
